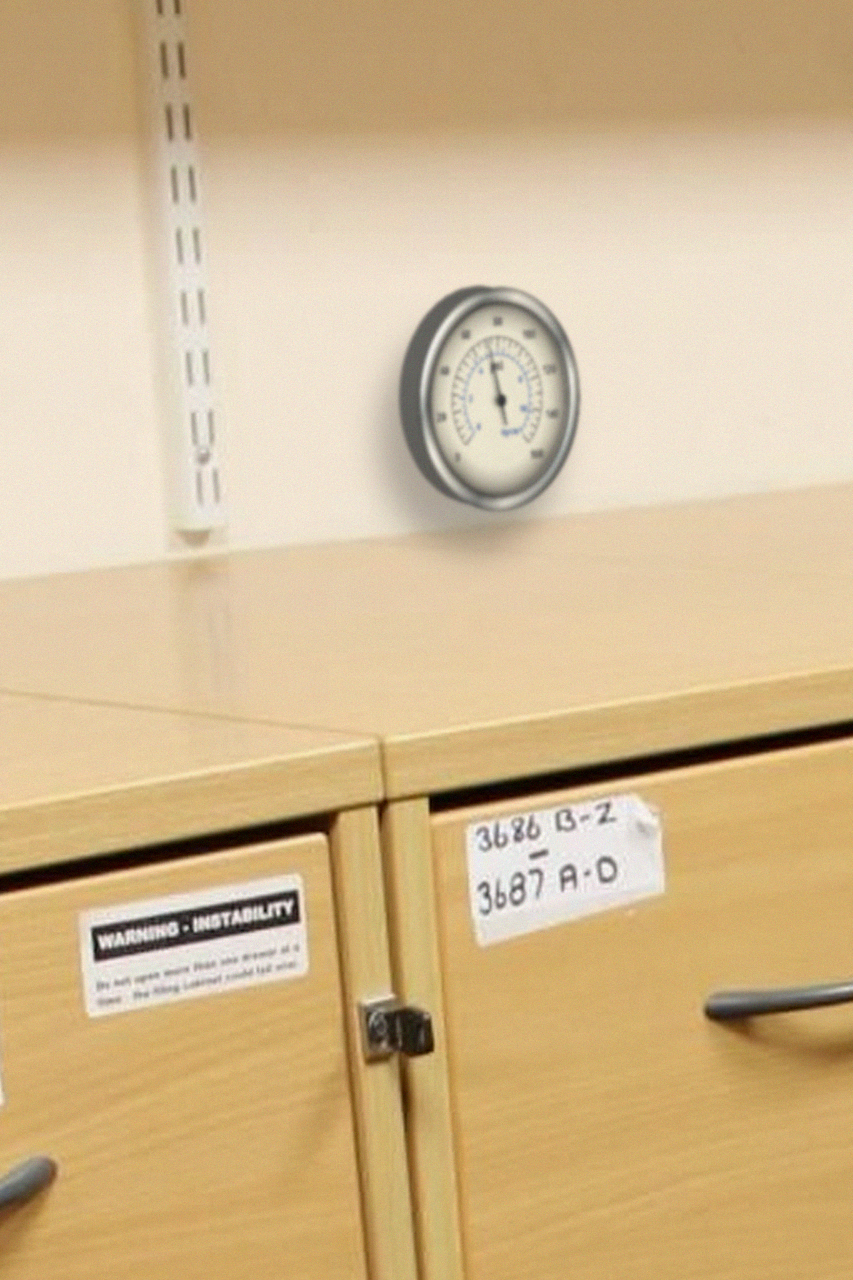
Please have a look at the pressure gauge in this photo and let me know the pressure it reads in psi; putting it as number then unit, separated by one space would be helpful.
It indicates 70 psi
